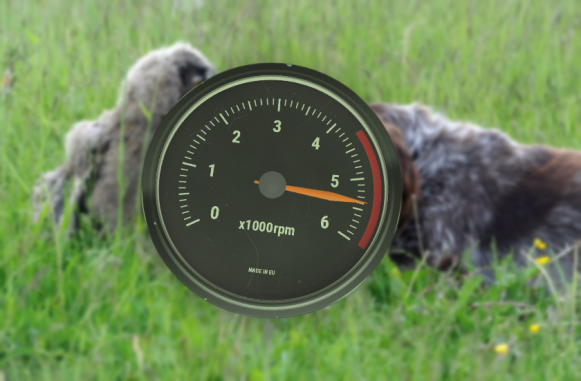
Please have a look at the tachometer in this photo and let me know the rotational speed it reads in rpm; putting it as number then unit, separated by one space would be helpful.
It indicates 5400 rpm
